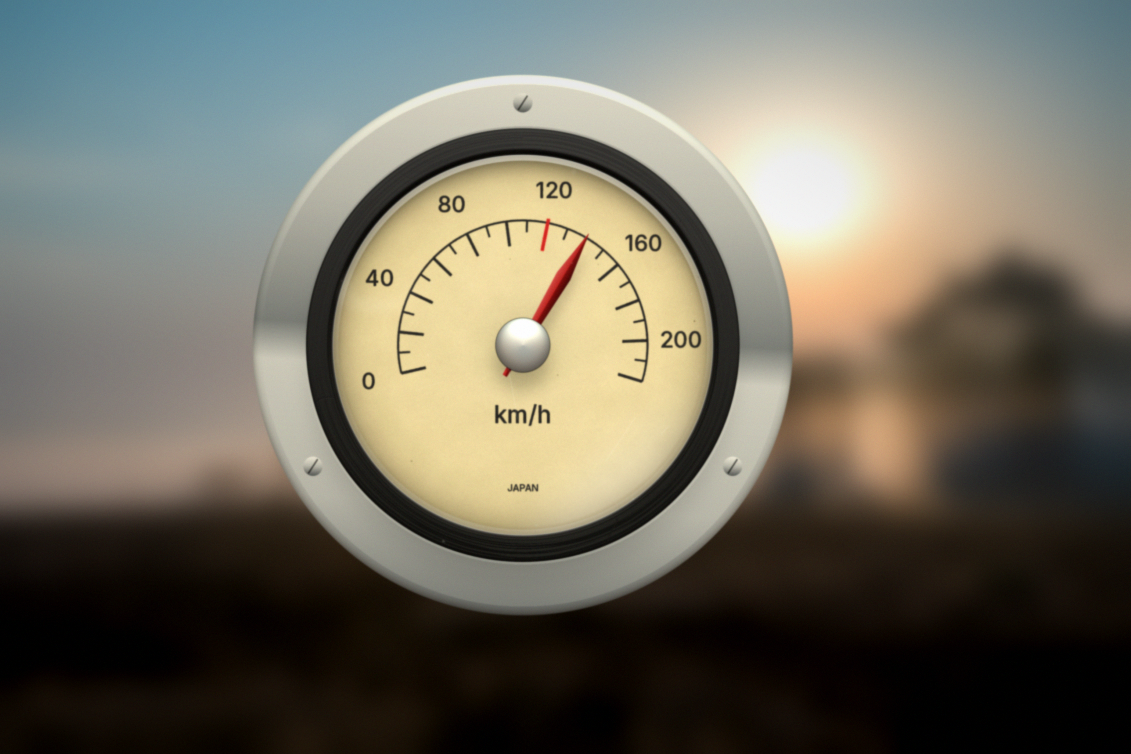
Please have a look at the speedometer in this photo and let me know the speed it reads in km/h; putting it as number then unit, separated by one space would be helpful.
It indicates 140 km/h
